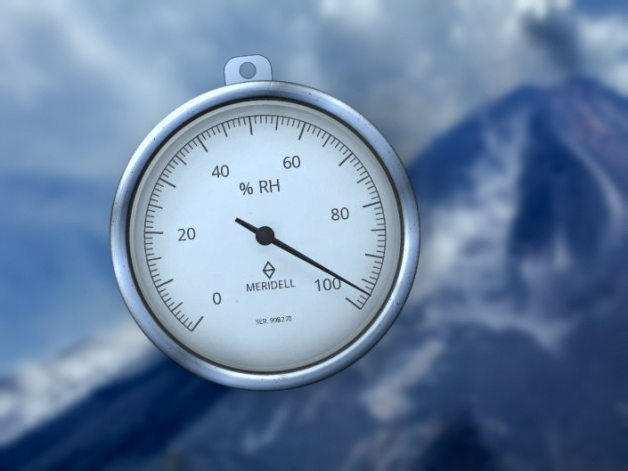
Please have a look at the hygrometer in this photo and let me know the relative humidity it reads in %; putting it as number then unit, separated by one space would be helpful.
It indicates 97 %
